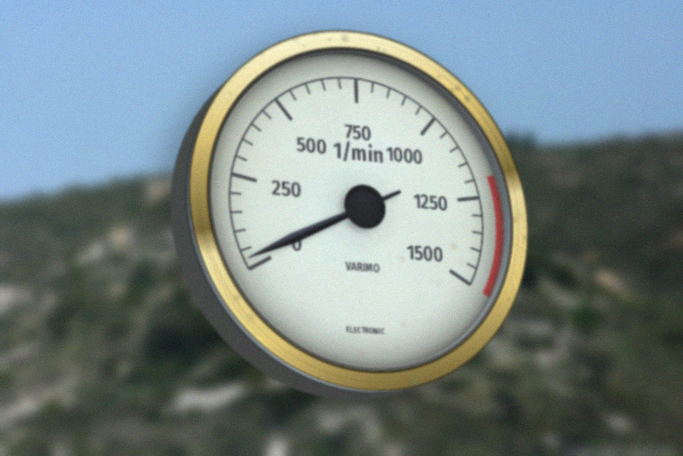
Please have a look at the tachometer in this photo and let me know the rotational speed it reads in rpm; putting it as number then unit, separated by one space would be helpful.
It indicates 25 rpm
